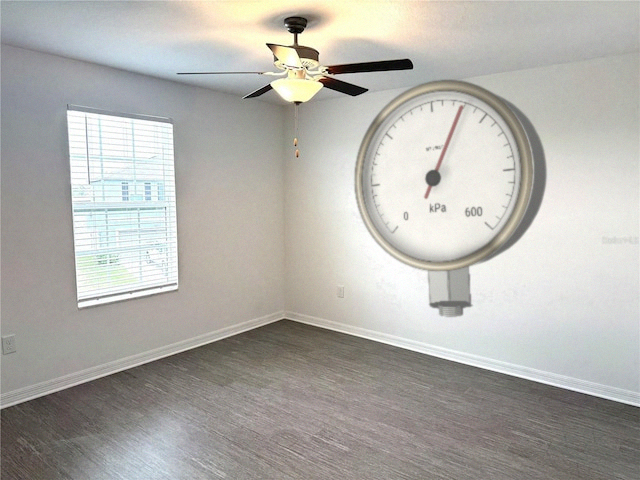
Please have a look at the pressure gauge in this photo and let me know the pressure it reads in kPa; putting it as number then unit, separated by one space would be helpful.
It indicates 360 kPa
